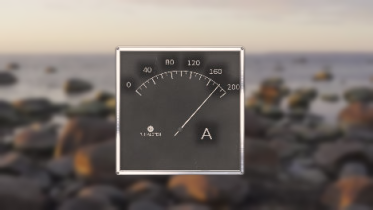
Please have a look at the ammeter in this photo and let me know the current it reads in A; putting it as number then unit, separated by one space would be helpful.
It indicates 180 A
